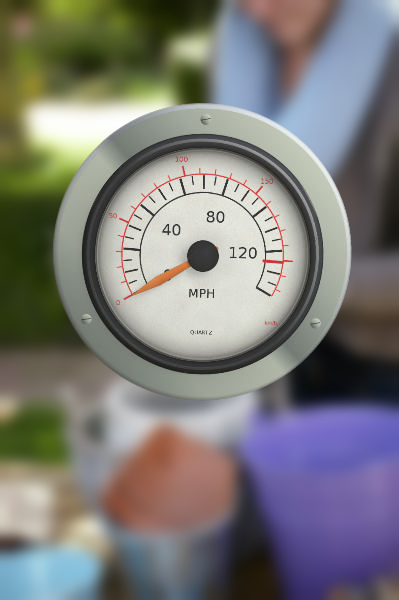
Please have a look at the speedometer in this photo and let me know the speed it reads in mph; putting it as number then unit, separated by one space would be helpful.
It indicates 0 mph
